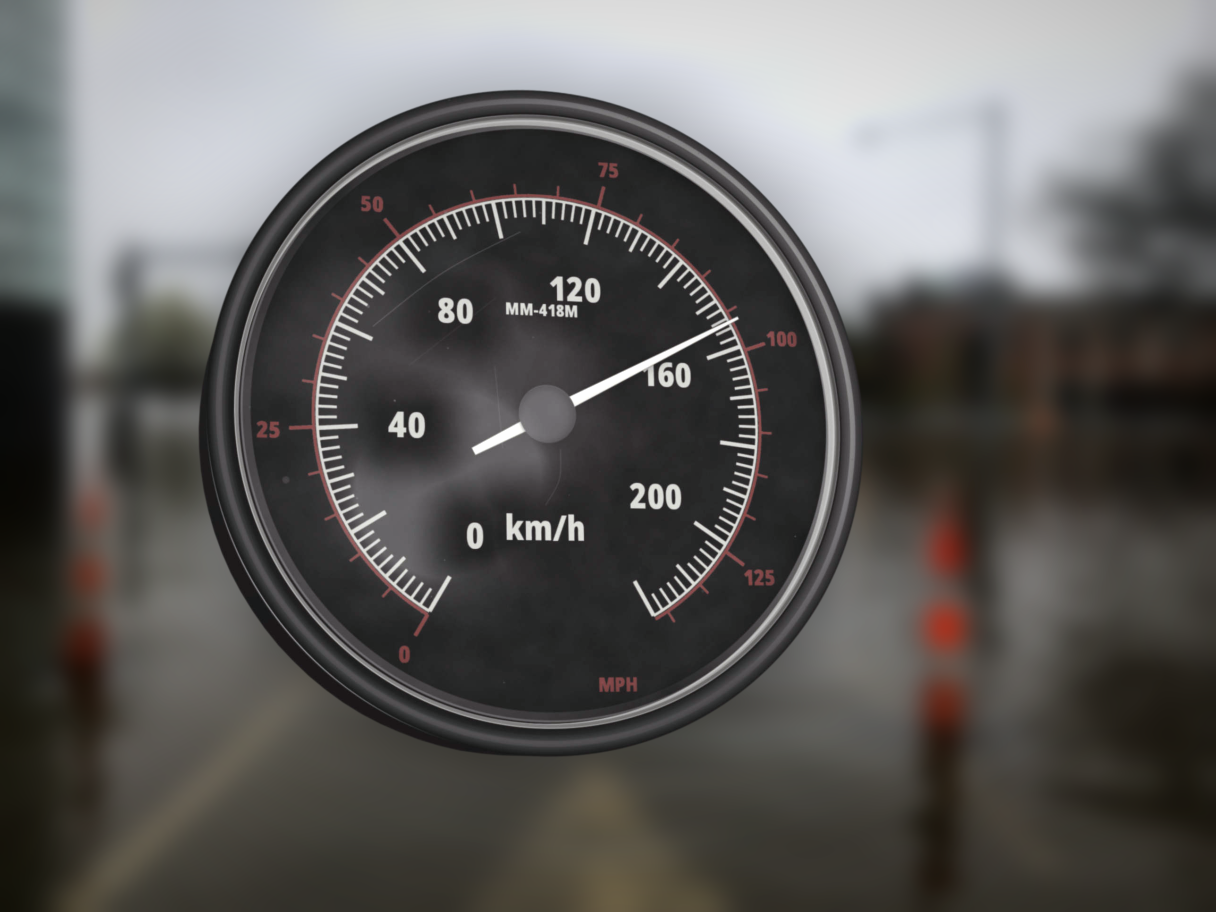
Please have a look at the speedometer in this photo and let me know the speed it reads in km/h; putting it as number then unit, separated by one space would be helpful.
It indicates 155 km/h
